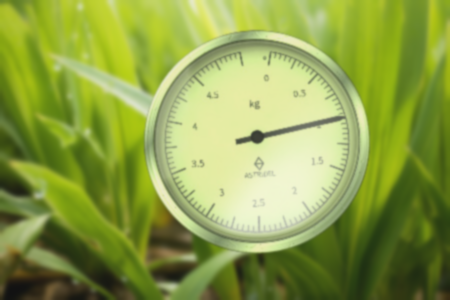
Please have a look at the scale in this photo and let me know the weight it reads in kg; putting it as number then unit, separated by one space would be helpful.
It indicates 1 kg
